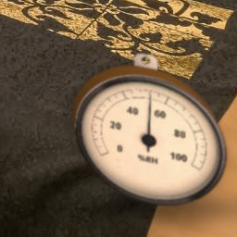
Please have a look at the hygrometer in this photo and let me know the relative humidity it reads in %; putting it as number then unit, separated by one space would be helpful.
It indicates 52 %
